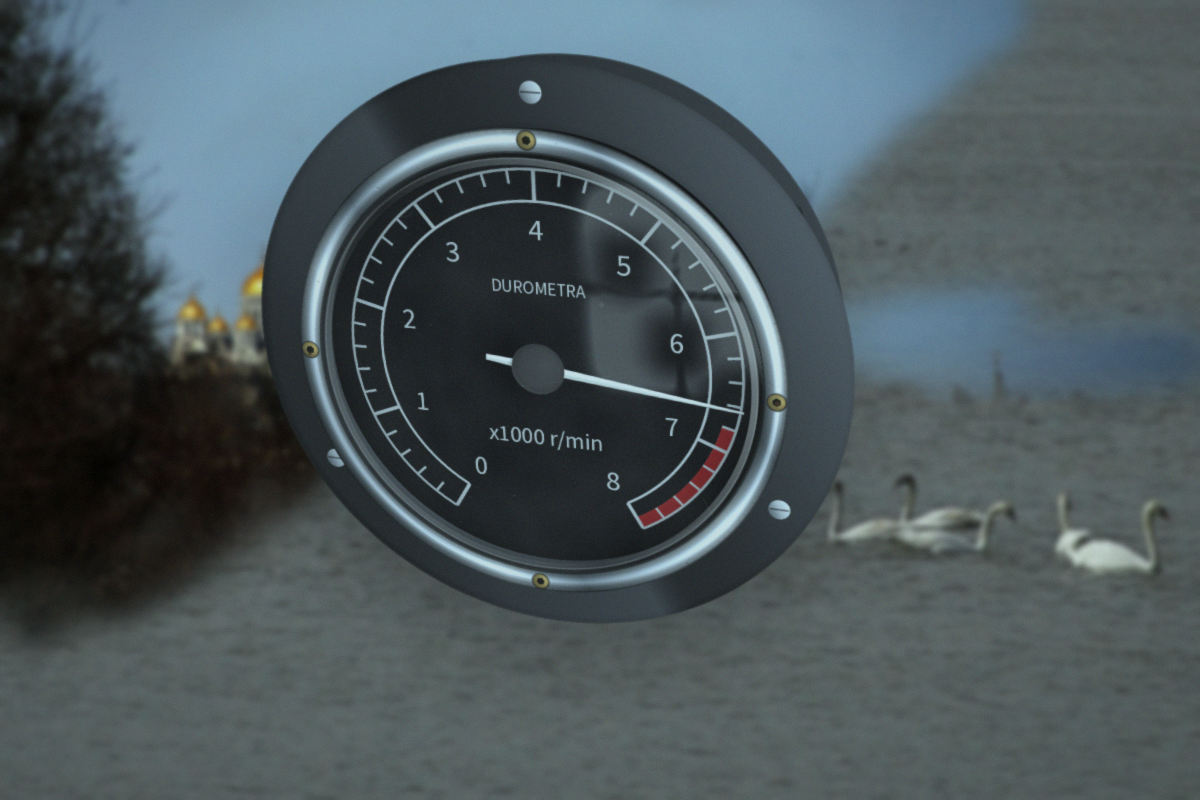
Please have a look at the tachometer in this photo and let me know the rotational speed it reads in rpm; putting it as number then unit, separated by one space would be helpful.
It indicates 6600 rpm
